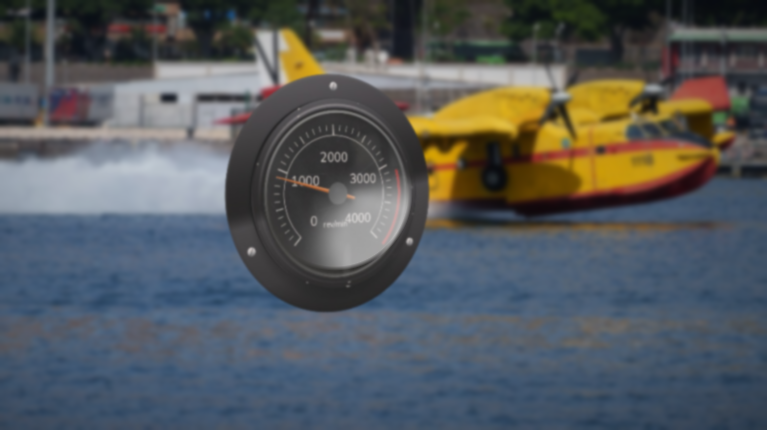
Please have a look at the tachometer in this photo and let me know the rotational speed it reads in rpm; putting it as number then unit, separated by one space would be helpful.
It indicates 900 rpm
